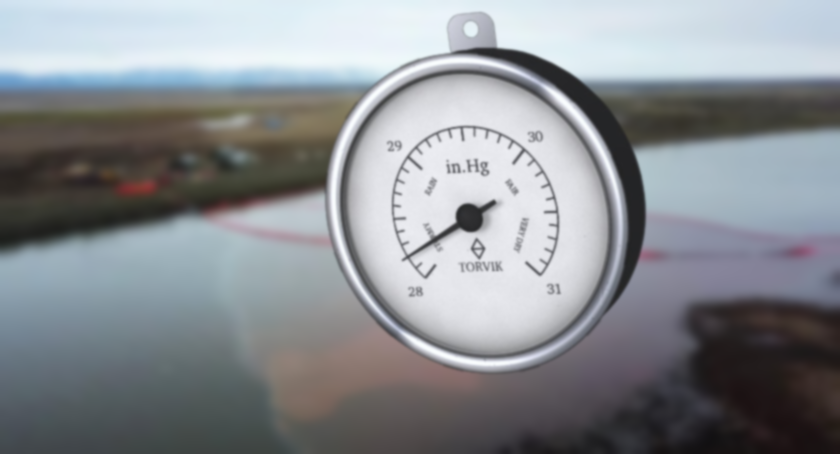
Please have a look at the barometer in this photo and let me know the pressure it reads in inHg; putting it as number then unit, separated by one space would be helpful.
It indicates 28.2 inHg
